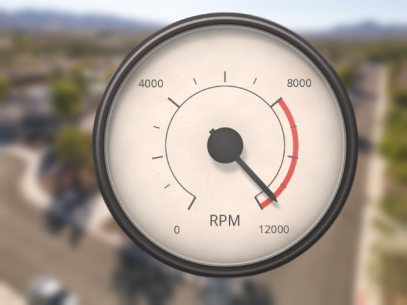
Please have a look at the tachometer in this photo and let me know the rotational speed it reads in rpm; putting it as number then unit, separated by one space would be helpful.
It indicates 11500 rpm
